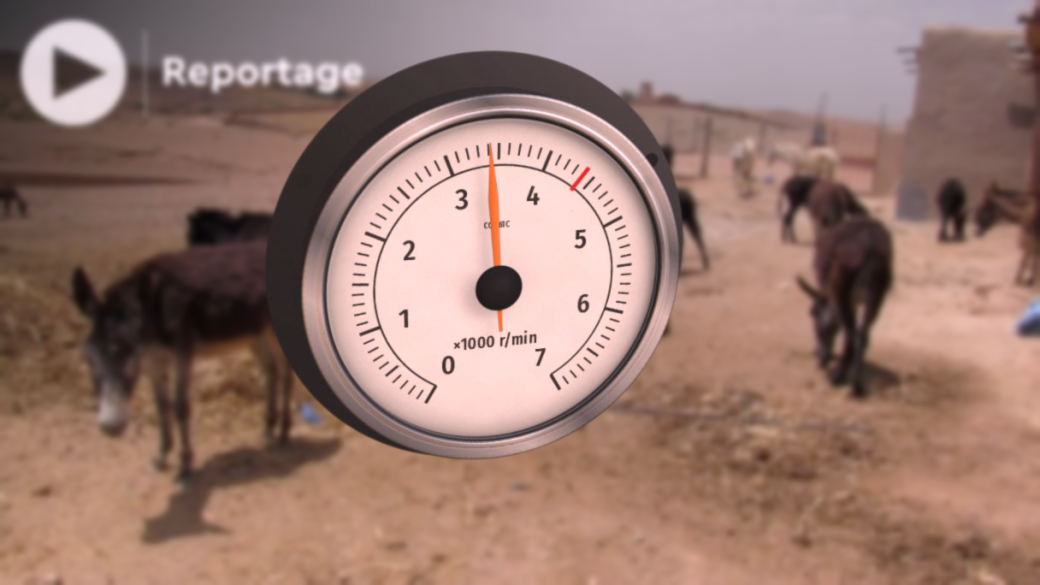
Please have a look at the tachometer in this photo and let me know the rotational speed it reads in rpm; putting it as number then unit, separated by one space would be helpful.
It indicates 3400 rpm
